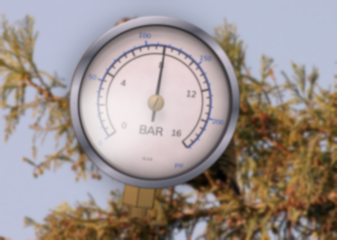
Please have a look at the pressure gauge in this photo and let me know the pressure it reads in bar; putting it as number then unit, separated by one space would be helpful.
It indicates 8 bar
